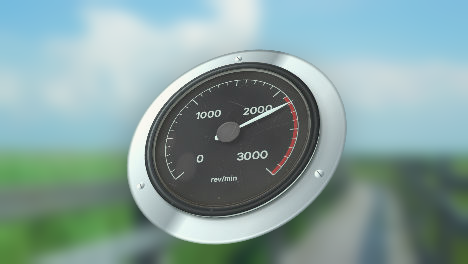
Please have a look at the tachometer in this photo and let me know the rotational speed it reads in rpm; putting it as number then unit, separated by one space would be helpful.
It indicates 2200 rpm
